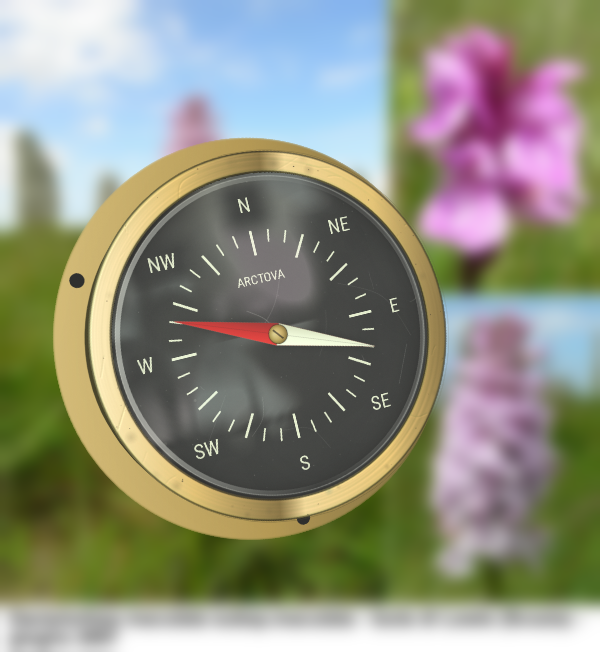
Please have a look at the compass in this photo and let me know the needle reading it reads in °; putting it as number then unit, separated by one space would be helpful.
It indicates 290 °
